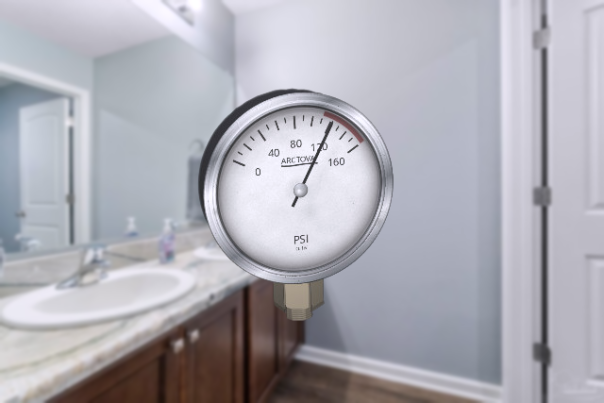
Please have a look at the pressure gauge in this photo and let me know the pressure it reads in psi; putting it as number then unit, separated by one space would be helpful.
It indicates 120 psi
